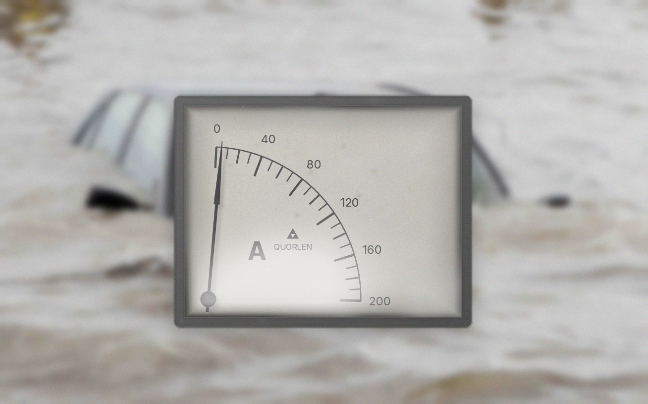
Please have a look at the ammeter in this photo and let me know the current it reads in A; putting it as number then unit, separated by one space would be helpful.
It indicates 5 A
